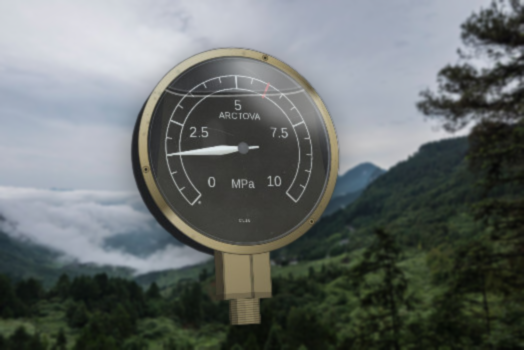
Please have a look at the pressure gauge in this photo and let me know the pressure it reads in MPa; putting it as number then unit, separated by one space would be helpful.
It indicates 1.5 MPa
